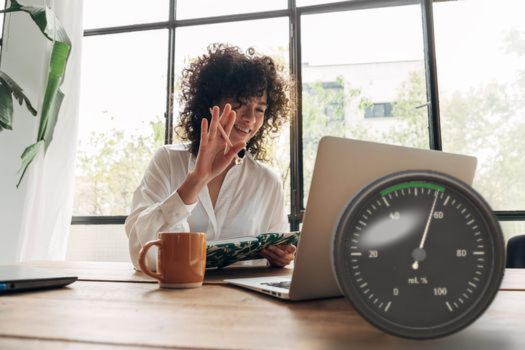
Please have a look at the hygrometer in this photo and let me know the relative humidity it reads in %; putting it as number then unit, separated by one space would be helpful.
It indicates 56 %
